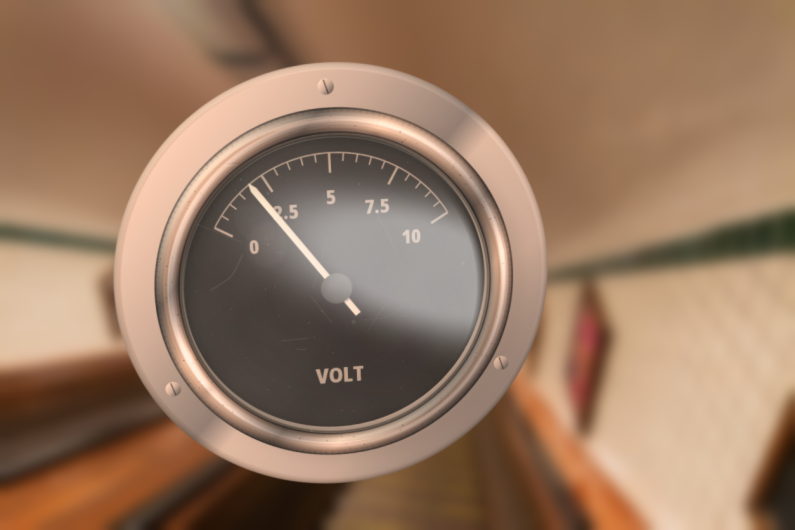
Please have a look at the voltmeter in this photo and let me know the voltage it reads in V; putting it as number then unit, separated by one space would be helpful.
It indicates 2 V
